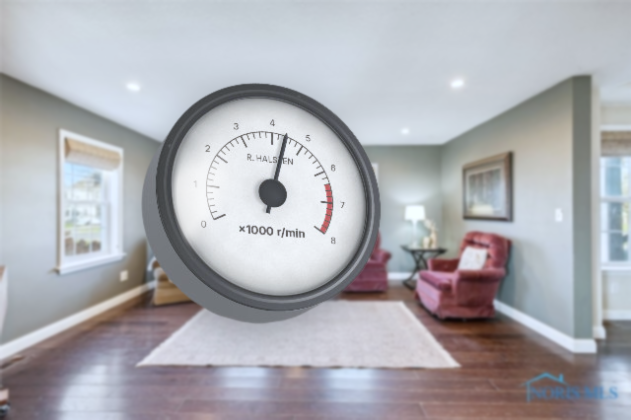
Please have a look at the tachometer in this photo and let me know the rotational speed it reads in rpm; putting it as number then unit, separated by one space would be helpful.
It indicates 4400 rpm
